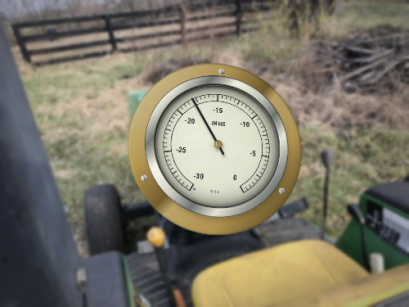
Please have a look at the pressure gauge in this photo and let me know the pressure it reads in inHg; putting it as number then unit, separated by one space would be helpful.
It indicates -18 inHg
